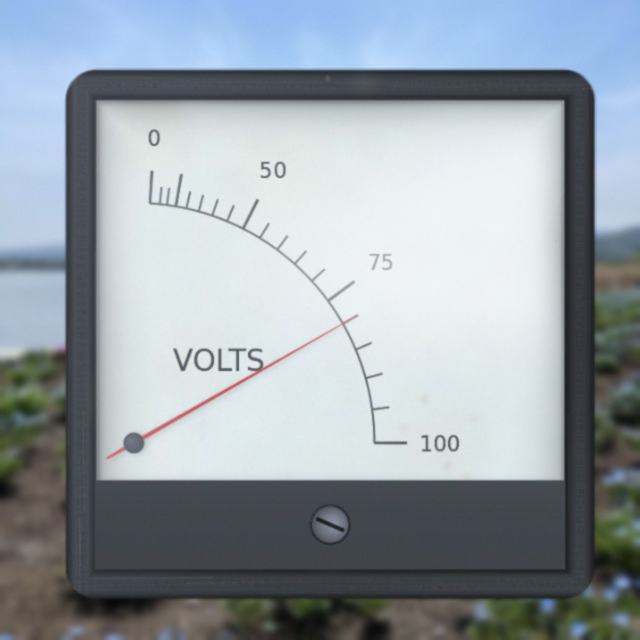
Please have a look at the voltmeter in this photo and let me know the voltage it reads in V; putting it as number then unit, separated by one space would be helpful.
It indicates 80 V
